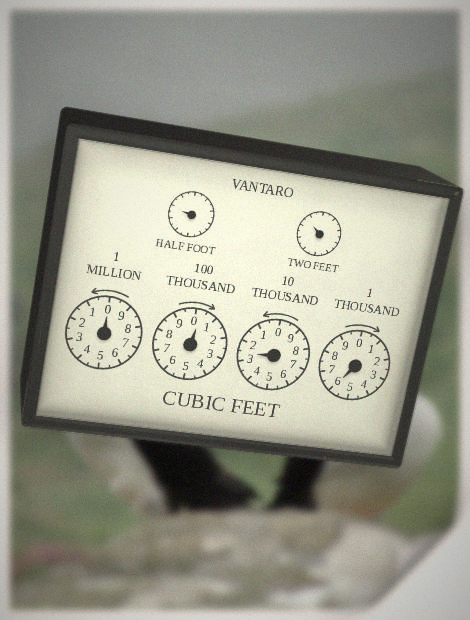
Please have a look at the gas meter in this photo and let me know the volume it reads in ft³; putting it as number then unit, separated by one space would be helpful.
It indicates 2600 ft³
